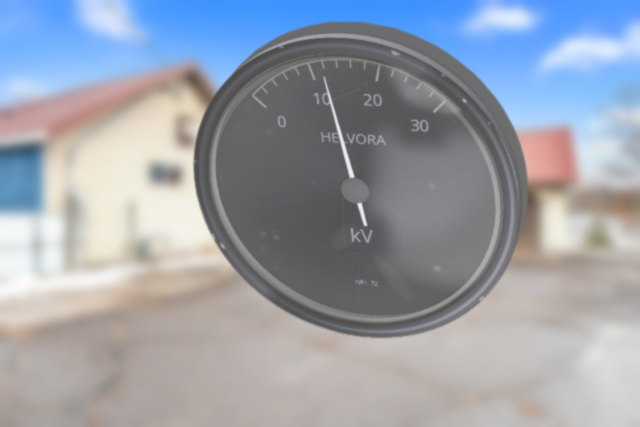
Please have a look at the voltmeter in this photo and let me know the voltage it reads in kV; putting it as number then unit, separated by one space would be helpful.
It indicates 12 kV
